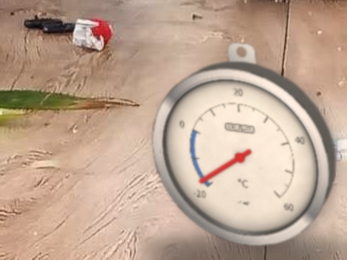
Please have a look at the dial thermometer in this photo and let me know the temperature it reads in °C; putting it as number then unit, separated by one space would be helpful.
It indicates -17.5 °C
